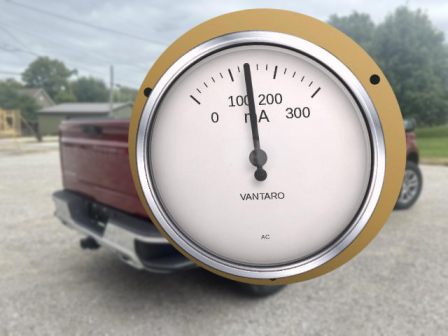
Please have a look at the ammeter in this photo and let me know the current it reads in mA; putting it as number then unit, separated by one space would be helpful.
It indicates 140 mA
